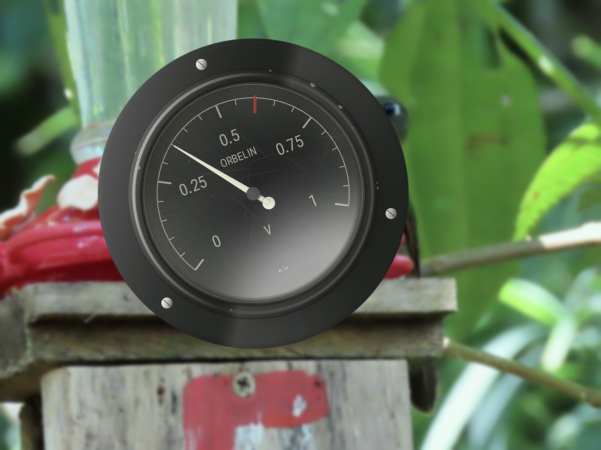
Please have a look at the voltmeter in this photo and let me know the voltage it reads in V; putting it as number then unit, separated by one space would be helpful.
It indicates 0.35 V
